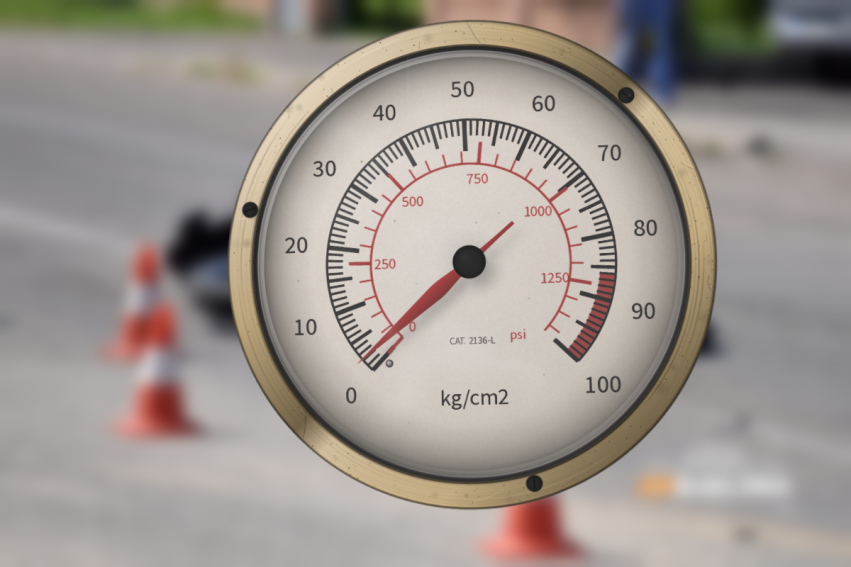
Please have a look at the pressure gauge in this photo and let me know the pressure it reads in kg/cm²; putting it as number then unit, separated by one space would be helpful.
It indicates 2 kg/cm²
